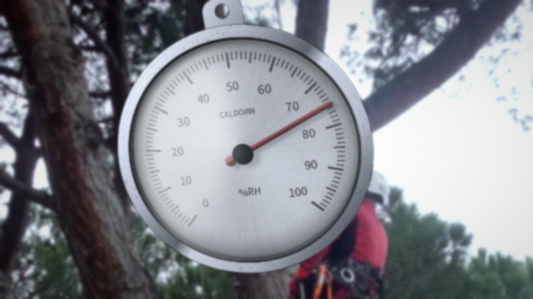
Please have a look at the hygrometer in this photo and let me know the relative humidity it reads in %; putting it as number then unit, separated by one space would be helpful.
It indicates 75 %
